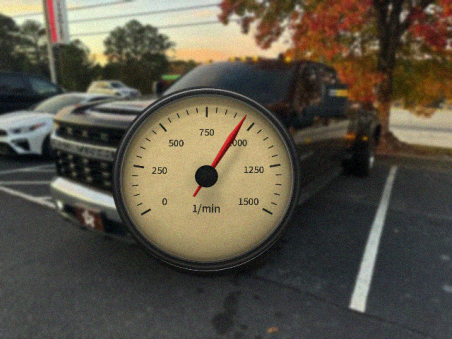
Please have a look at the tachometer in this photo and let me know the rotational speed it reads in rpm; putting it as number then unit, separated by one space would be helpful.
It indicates 950 rpm
